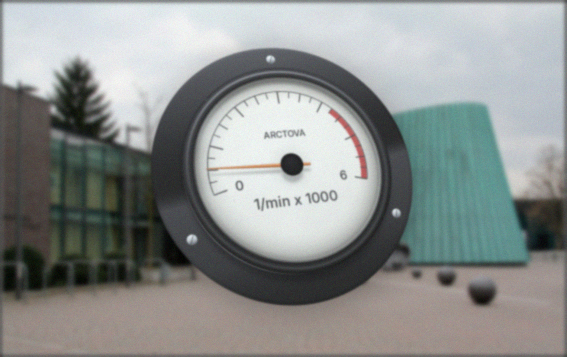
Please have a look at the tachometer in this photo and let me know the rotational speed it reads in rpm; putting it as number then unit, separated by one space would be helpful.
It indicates 500 rpm
